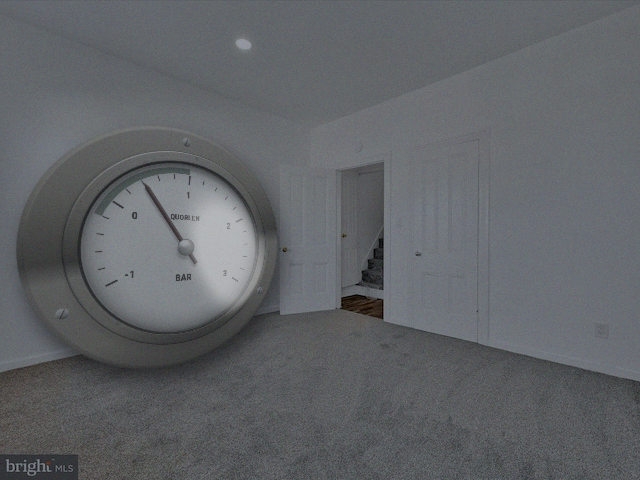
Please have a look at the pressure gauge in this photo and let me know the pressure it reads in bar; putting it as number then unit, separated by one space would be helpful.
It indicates 0.4 bar
